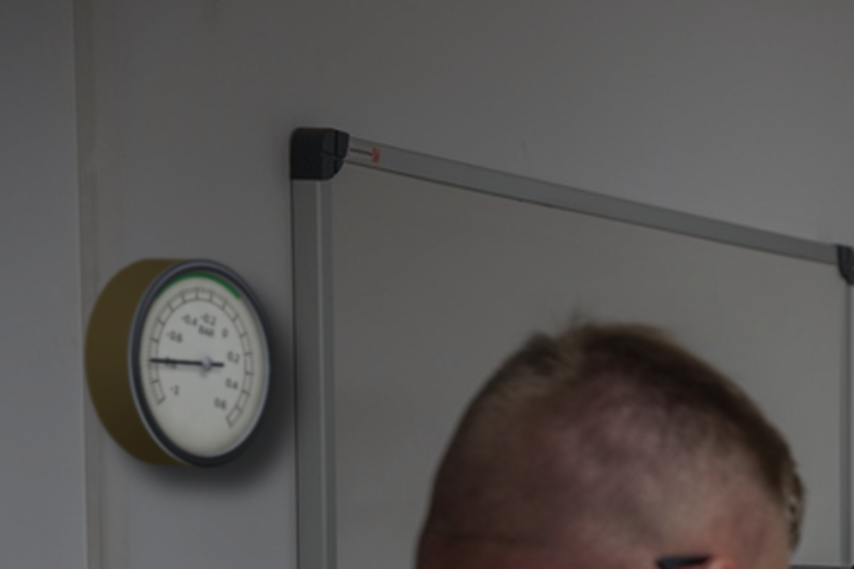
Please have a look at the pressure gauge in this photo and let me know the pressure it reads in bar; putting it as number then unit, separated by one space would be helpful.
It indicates -0.8 bar
